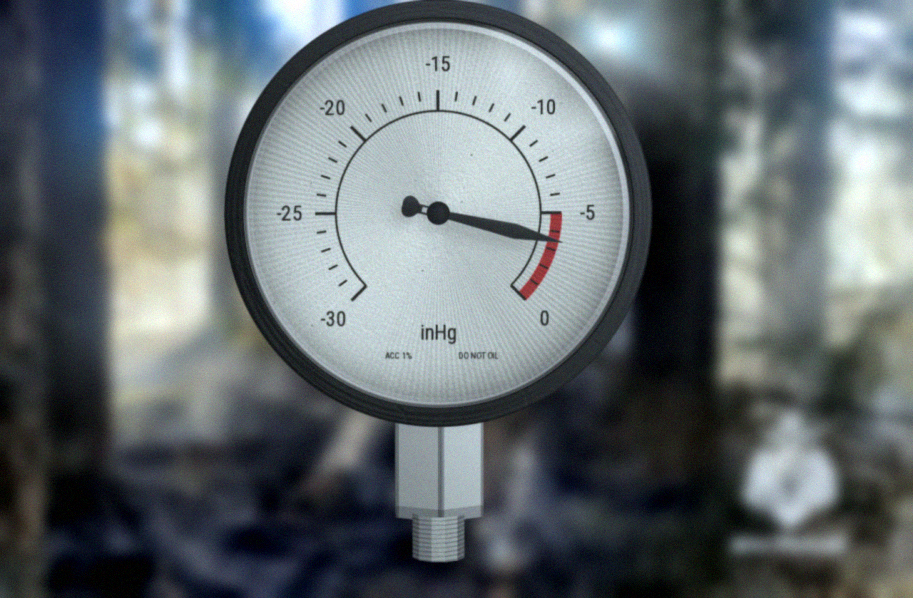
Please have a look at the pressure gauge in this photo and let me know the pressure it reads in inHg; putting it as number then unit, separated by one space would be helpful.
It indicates -3.5 inHg
